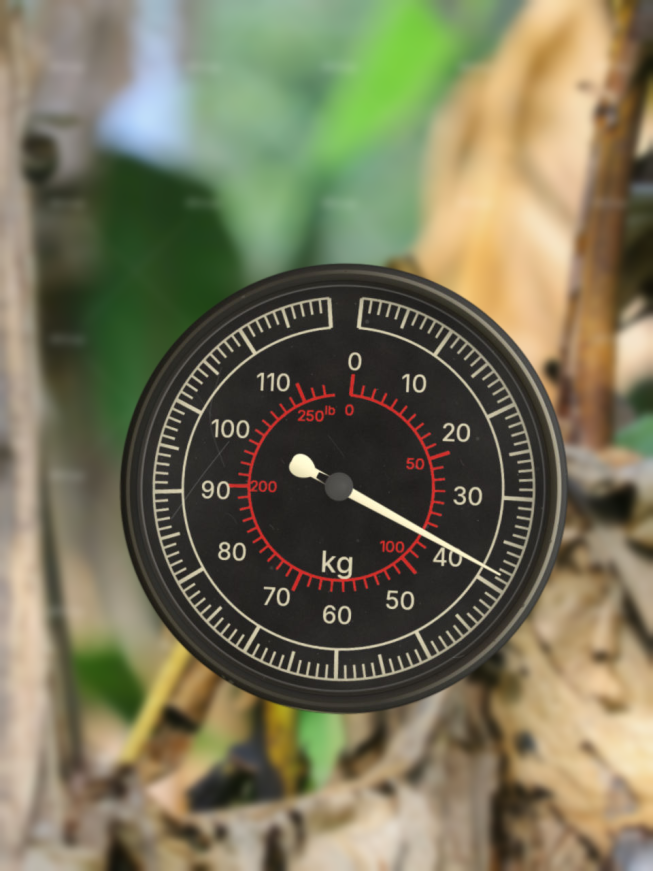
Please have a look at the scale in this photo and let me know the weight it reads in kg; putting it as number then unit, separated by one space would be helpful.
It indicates 38.5 kg
